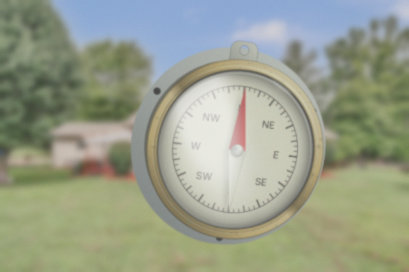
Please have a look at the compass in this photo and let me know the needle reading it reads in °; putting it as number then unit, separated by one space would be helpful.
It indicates 0 °
